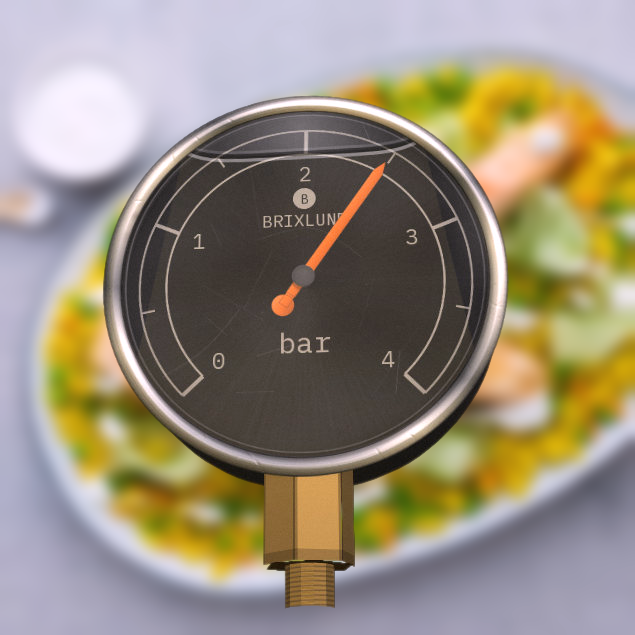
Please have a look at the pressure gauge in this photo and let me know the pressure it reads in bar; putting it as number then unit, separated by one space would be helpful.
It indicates 2.5 bar
